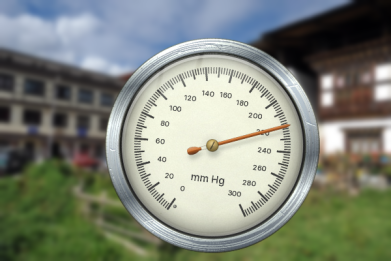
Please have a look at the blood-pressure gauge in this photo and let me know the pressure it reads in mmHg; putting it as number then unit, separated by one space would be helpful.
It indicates 220 mmHg
